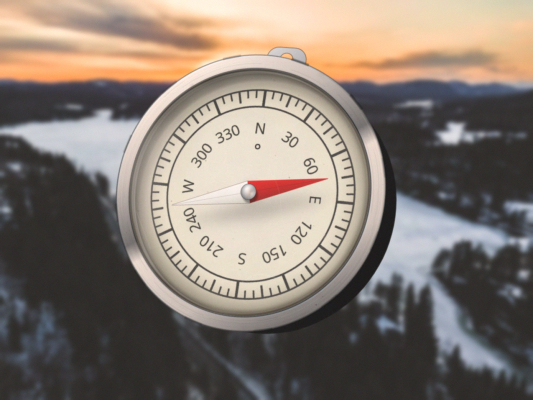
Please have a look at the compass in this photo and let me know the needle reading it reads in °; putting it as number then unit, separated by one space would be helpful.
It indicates 75 °
